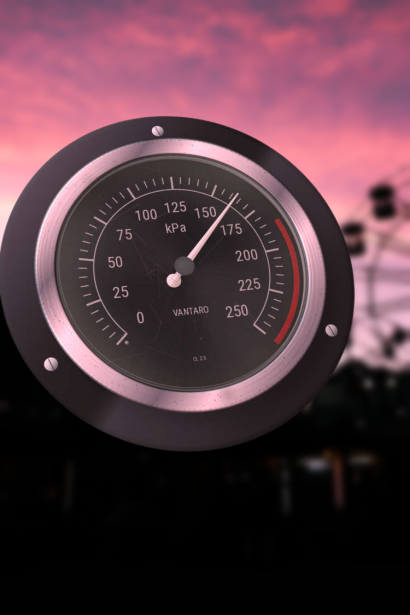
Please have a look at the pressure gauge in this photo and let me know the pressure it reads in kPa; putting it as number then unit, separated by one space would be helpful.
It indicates 162.5 kPa
